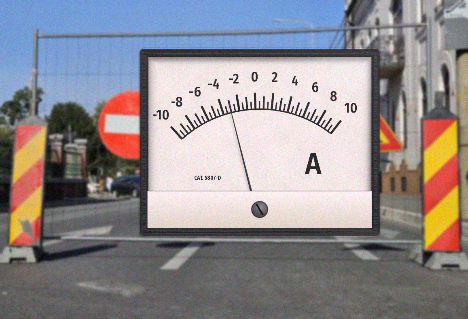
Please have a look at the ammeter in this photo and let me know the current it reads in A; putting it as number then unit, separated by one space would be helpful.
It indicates -3 A
